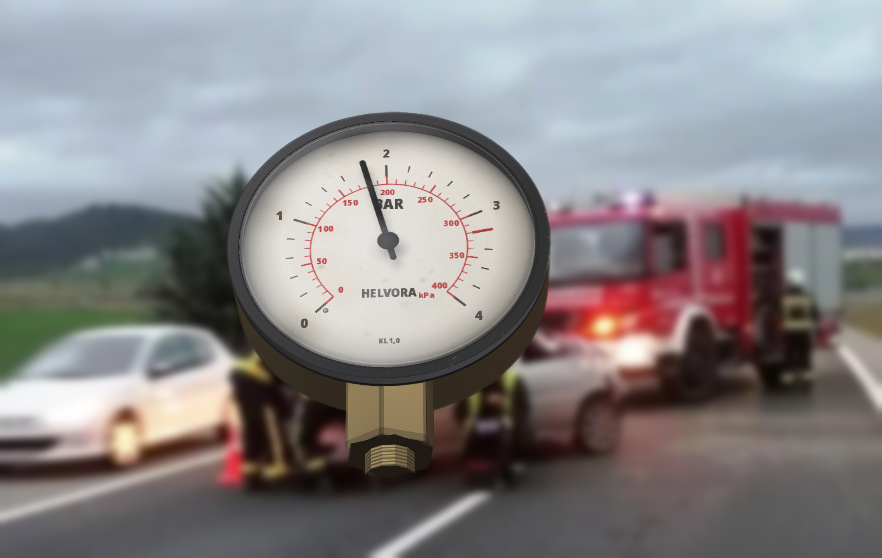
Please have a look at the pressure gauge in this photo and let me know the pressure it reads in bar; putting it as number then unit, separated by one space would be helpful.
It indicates 1.8 bar
